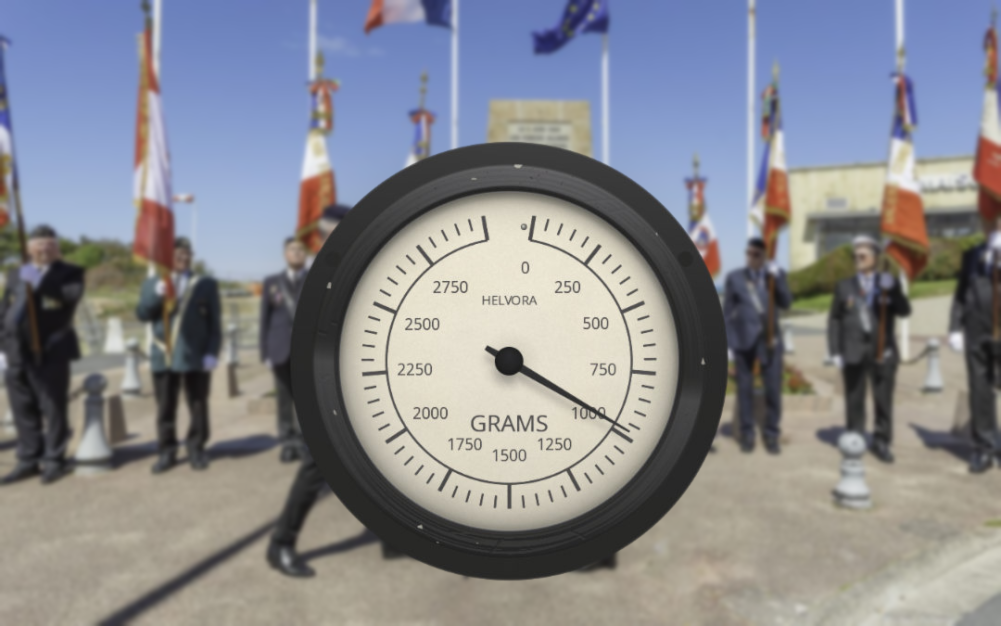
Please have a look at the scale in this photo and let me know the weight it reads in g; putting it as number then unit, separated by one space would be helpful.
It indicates 975 g
